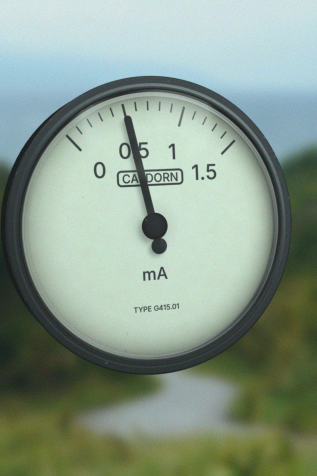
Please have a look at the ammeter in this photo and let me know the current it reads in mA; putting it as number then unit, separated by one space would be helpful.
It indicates 0.5 mA
